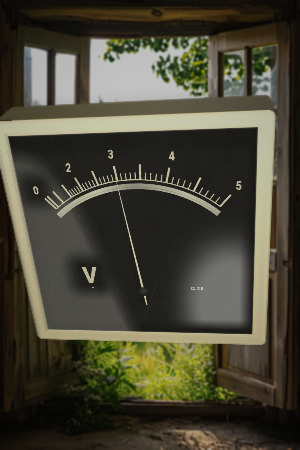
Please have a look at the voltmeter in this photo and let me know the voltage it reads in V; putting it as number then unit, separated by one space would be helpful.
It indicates 3 V
